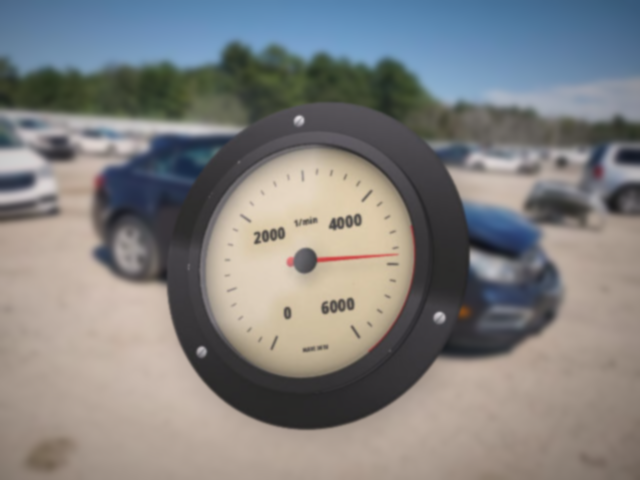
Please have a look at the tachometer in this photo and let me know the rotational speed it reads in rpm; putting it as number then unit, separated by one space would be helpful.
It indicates 4900 rpm
